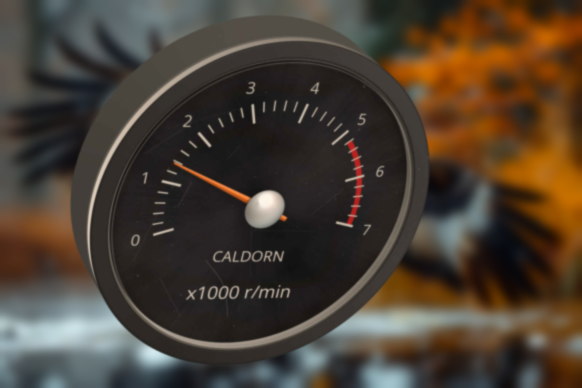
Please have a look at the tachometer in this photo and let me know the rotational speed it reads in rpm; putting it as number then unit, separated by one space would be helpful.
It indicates 1400 rpm
